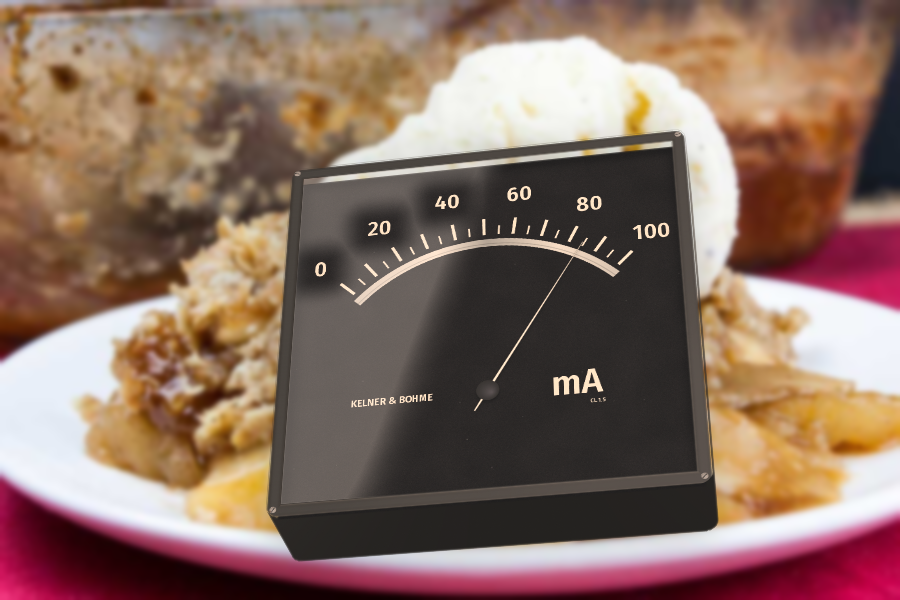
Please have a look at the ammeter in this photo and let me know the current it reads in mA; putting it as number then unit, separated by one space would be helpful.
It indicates 85 mA
